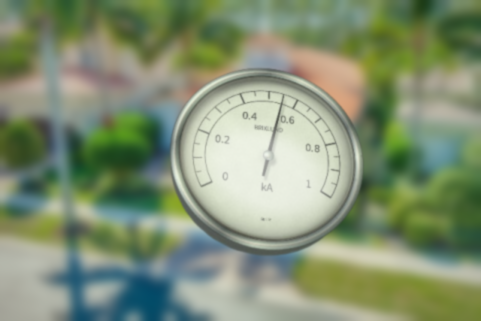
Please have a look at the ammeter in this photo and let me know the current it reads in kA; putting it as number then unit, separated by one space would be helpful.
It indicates 0.55 kA
